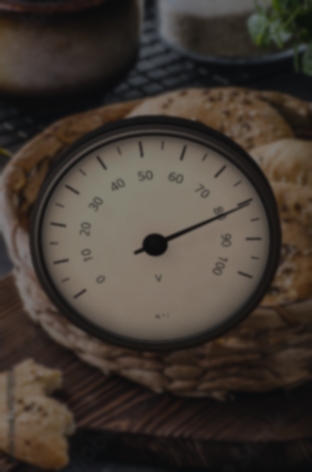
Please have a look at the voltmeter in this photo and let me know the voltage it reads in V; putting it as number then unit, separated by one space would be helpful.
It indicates 80 V
